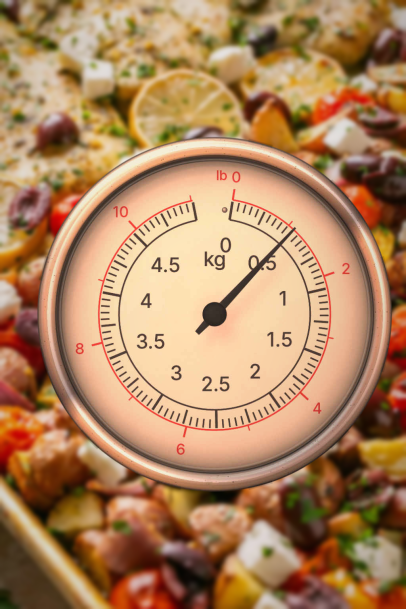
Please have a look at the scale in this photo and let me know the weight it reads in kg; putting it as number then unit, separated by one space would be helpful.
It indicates 0.5 kg
